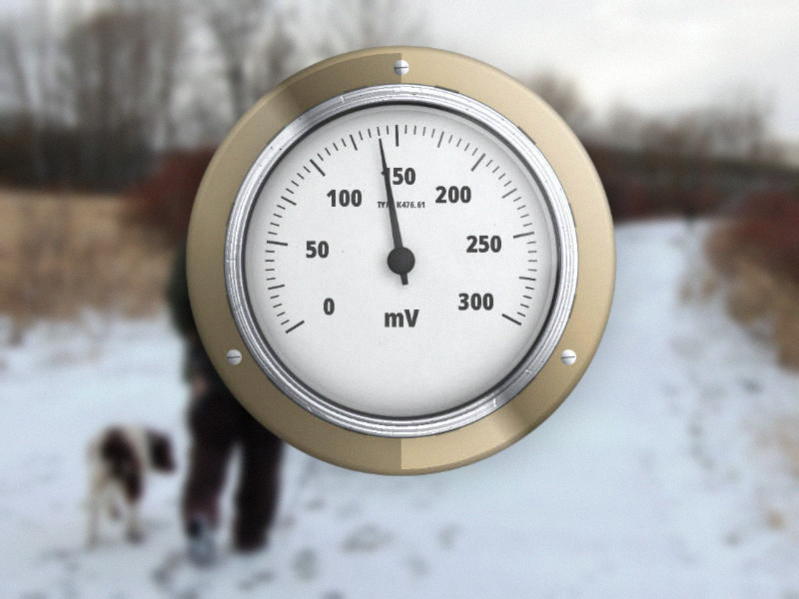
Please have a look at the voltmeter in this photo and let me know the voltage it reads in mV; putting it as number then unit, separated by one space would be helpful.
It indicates 140 mV
